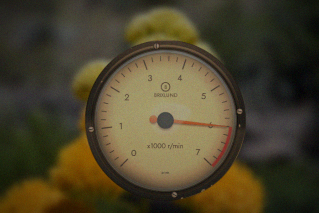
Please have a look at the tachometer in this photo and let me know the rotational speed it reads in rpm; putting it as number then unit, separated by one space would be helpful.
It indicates 6000 rpm
